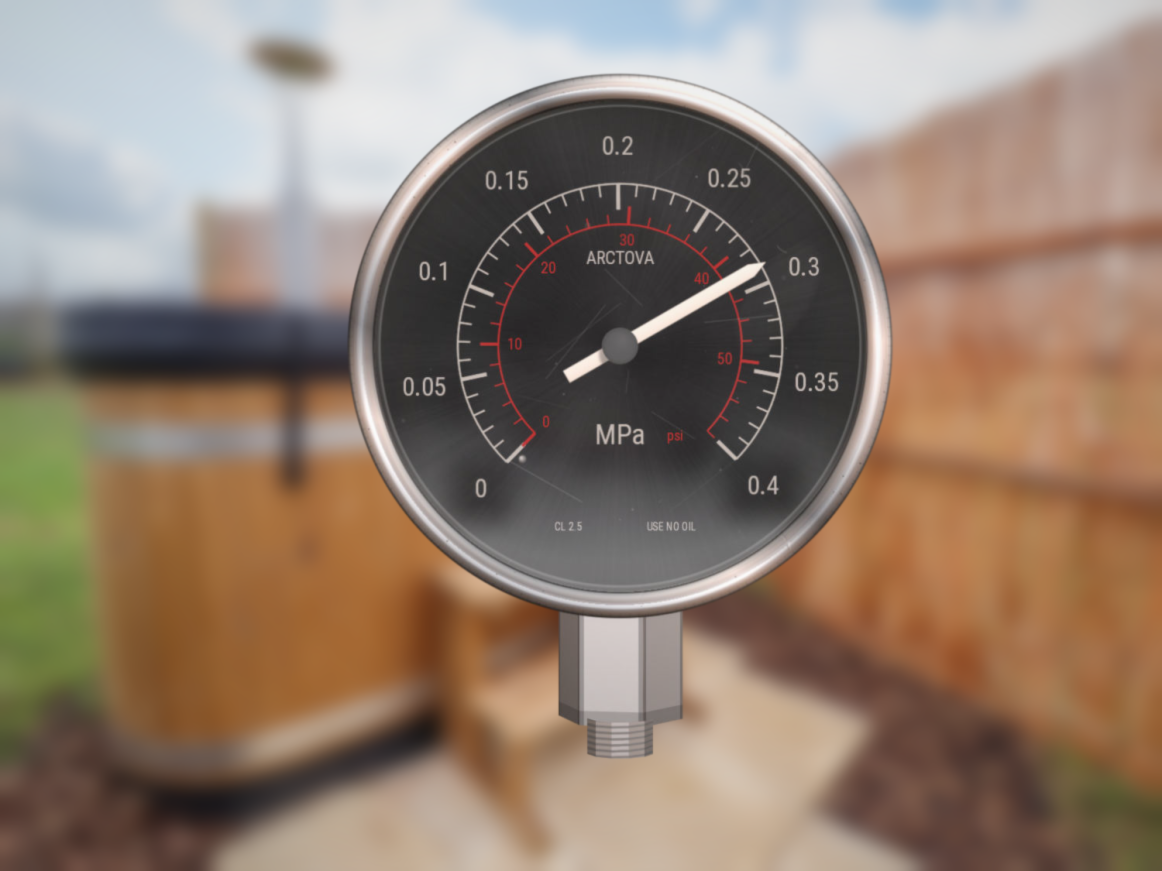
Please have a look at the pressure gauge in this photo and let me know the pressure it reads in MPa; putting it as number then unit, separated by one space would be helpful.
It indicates 0.29 MPa
